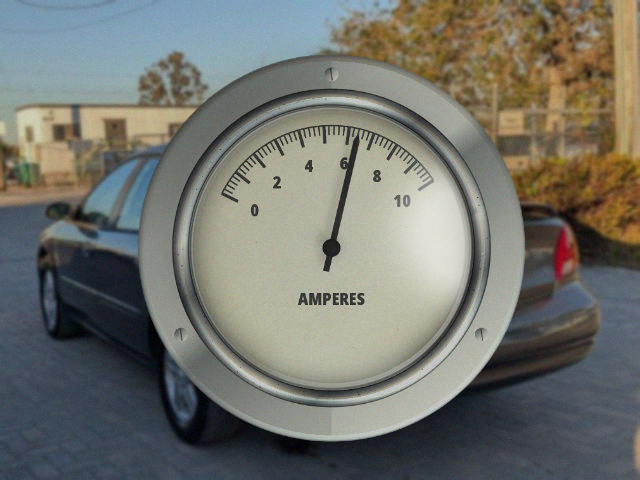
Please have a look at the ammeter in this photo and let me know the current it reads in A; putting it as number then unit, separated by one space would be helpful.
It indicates 6.4 A
